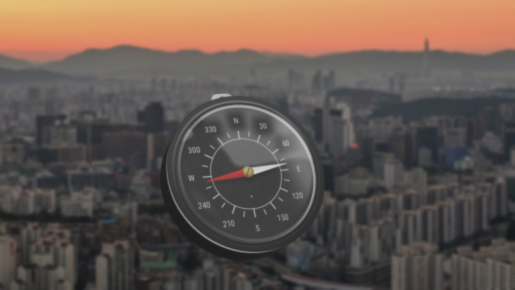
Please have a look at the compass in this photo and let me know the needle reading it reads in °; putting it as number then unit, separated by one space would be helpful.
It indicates 262.5 °
